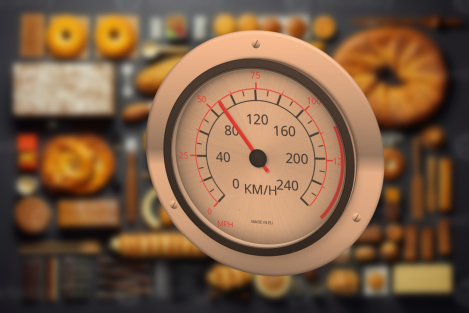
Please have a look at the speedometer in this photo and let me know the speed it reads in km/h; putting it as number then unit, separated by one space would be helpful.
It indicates 90 km/h
